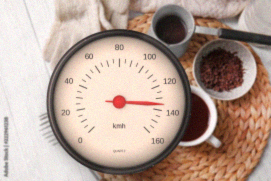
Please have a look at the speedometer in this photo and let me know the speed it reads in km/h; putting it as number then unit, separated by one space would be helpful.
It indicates 135 km/h
